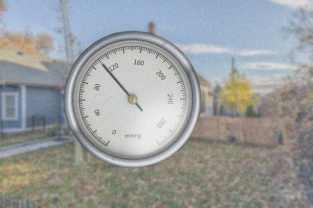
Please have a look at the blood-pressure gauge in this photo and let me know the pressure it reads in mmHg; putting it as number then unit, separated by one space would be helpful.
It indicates 110 mmHg
